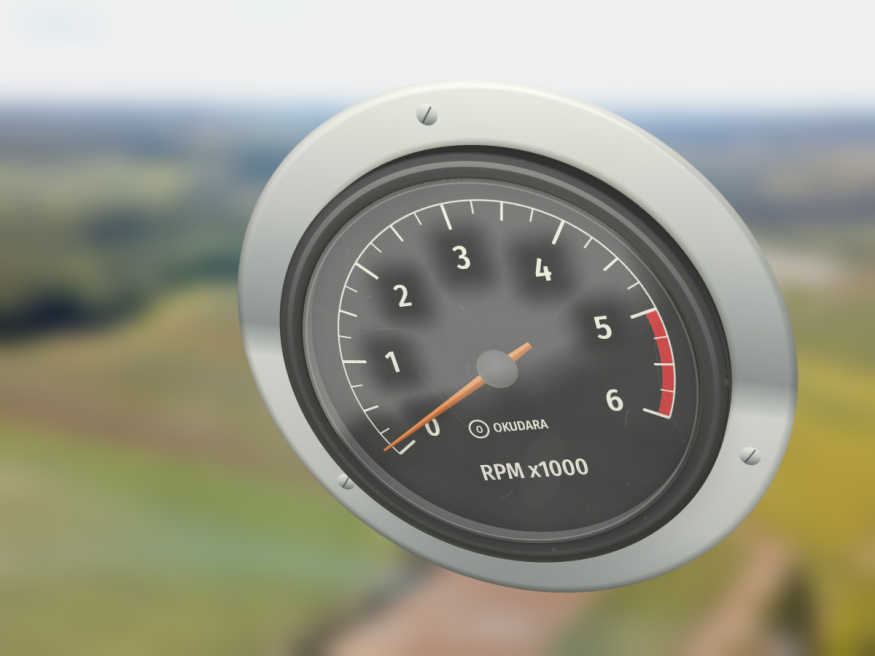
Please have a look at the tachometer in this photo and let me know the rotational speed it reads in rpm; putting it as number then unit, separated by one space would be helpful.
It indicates 125 rpm
